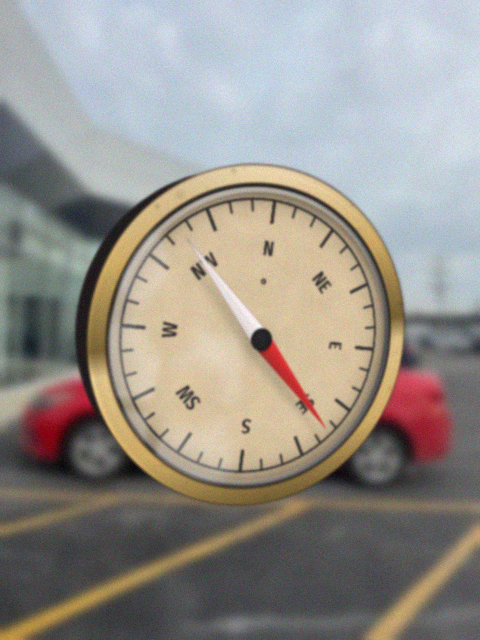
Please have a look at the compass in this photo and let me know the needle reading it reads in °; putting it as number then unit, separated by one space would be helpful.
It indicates 135 °
